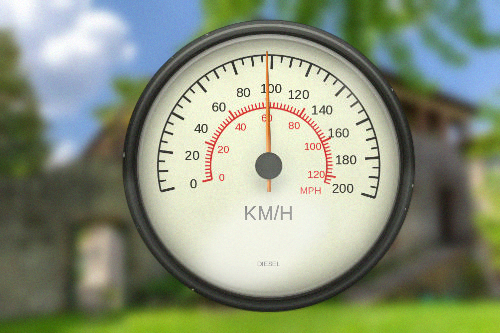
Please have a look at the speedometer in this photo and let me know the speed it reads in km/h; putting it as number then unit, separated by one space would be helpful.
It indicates 97.5 km/h
